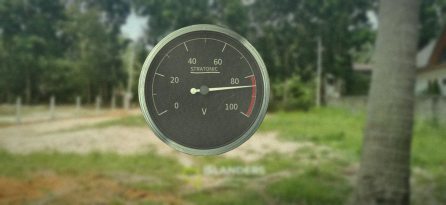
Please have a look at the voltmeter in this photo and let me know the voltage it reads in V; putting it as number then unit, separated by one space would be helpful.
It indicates 85 V
